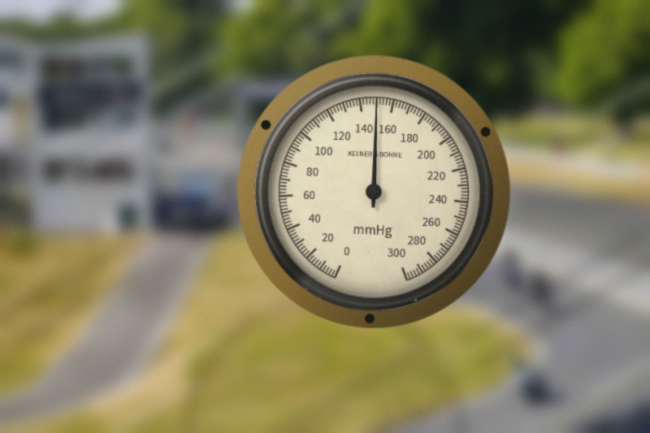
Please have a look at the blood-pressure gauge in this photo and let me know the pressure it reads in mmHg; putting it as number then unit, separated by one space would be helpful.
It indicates 150 mmHg
